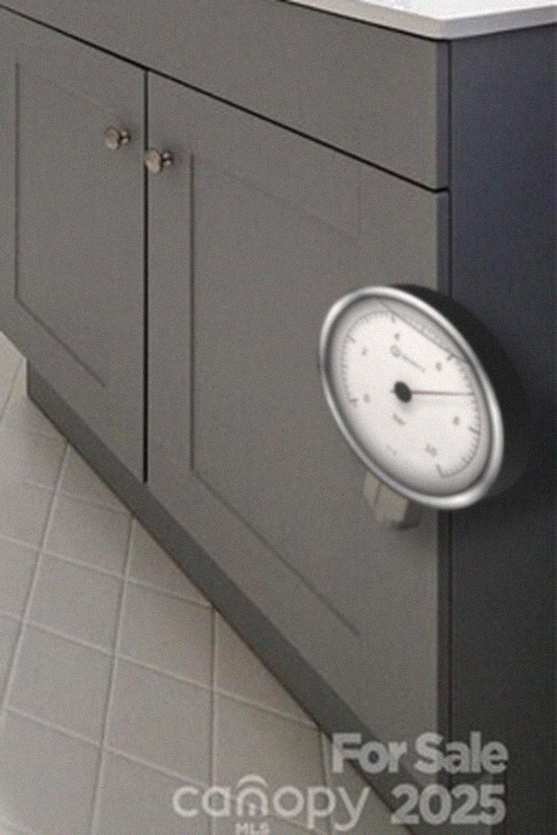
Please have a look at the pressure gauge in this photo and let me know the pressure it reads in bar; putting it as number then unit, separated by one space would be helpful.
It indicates 7 bar
